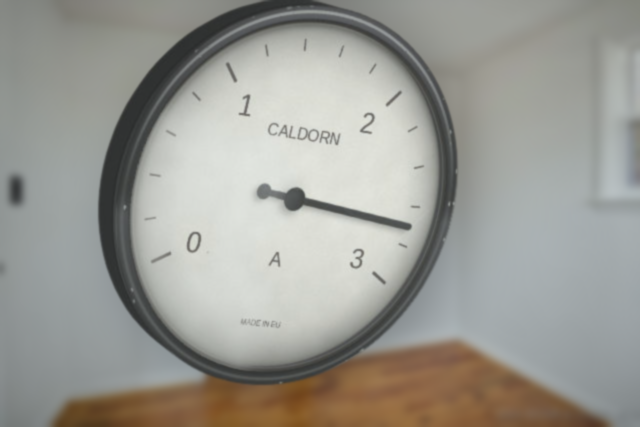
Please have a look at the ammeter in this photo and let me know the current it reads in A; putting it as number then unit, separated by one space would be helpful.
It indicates 2.7 A
